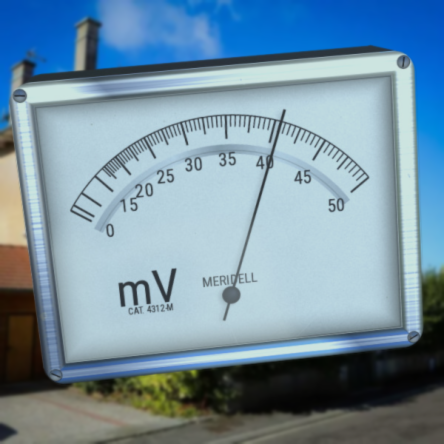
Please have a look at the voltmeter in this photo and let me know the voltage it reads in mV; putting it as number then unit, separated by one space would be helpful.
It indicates 40.5 mV
